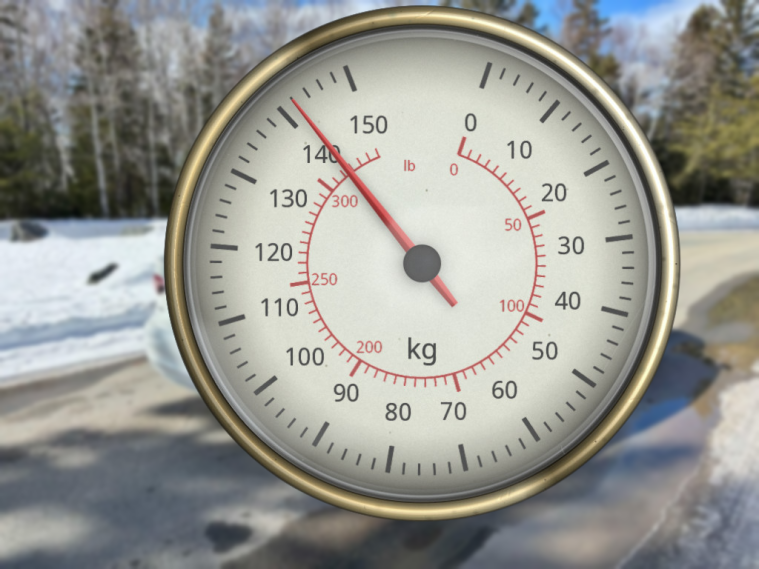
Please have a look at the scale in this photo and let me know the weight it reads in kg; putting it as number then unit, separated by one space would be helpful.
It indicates 142 kg
